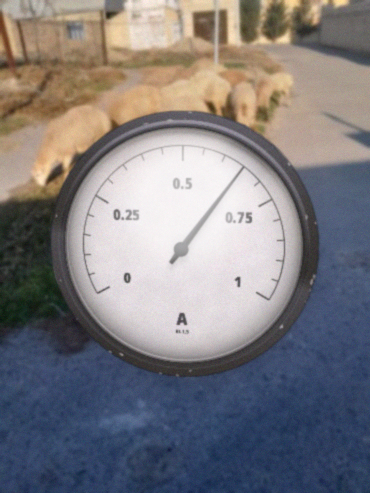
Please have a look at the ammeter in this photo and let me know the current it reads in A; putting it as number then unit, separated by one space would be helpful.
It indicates 0.65 A
